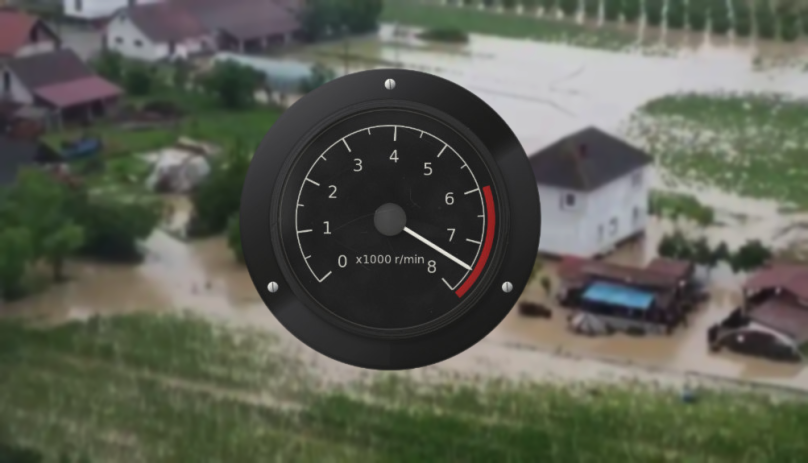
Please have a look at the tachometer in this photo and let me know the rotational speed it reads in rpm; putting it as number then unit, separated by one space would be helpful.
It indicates 7500 rpm
